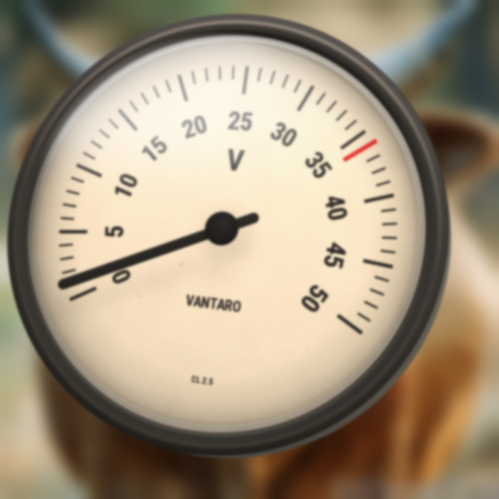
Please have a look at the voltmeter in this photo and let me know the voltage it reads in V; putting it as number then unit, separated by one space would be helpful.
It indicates 1 V
